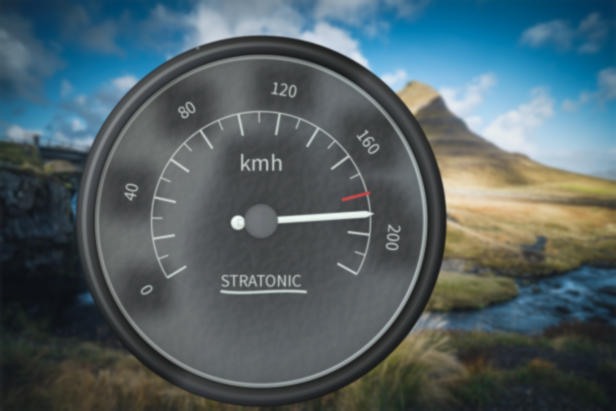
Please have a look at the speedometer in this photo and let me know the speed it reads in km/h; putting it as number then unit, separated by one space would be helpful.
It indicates 190 km/h
